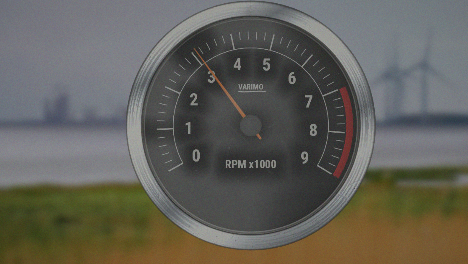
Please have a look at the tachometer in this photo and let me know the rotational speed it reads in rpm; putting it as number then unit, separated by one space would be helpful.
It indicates 3100 rpm
